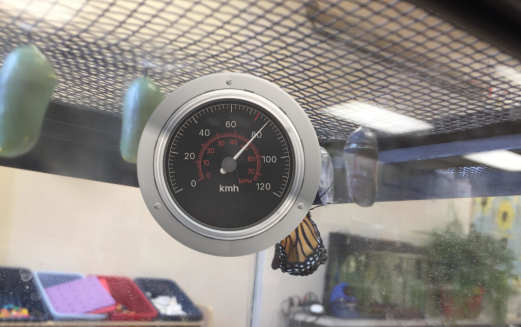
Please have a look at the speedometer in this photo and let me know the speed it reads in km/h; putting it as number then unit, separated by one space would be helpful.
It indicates 80 km/h
